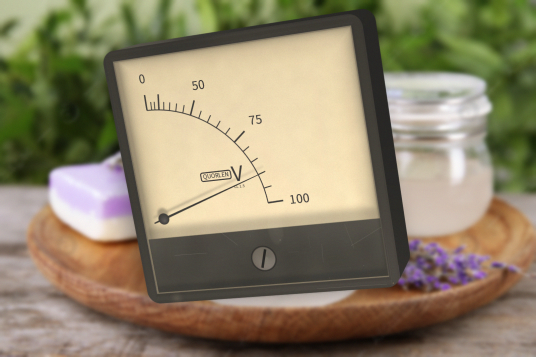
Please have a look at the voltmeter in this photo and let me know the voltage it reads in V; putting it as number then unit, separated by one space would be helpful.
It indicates 90 V
